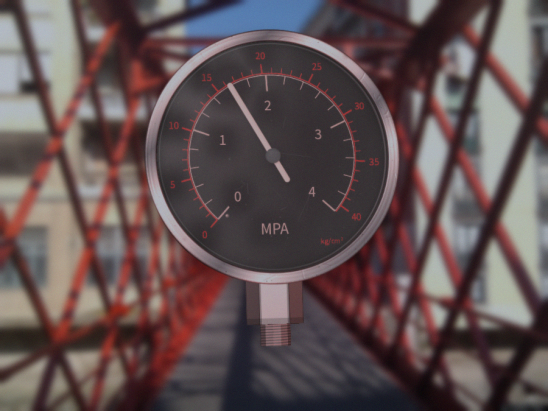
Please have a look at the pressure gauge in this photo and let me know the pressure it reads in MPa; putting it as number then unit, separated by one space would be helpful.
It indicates 1.6 MPa
